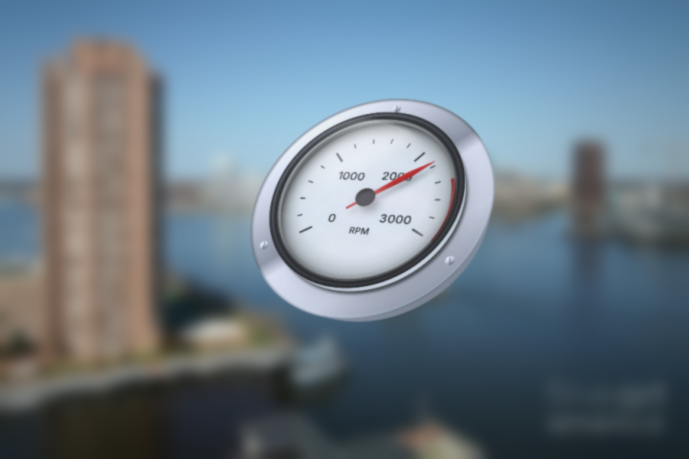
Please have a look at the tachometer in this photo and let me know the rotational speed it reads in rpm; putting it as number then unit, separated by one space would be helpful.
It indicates 2200 rpm
